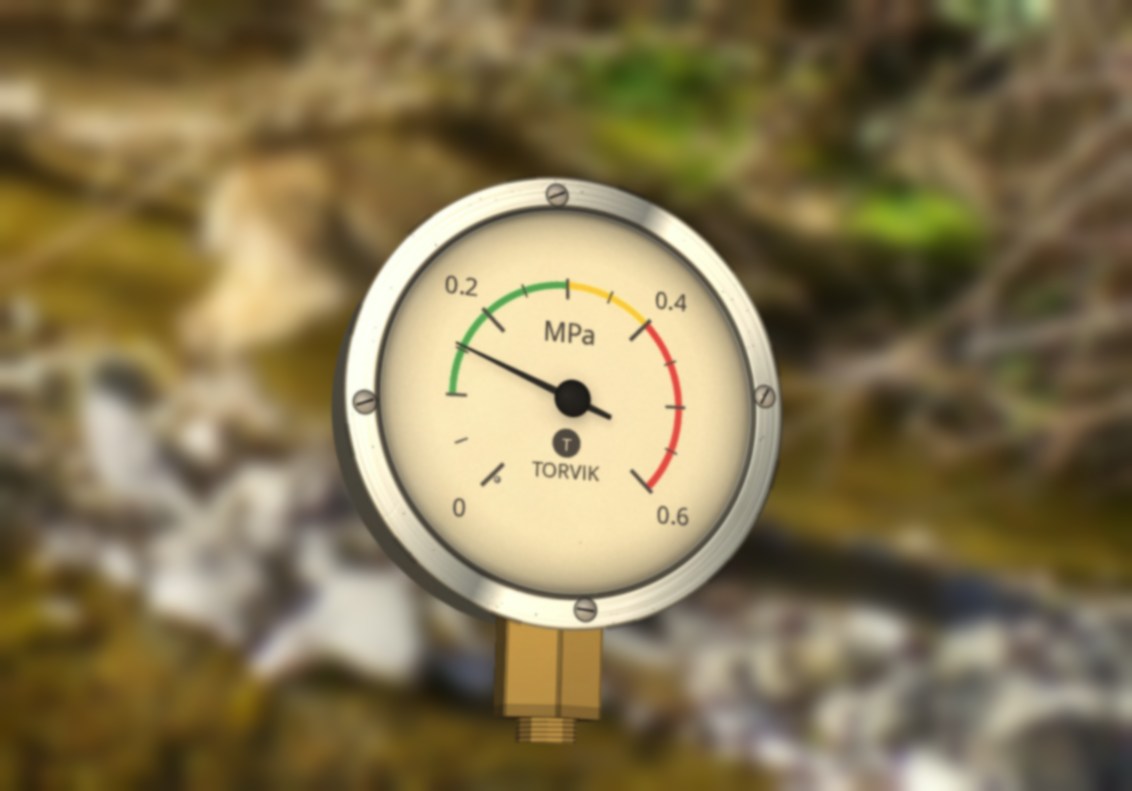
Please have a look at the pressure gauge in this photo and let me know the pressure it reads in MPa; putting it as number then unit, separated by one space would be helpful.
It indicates 0.15 MPa
